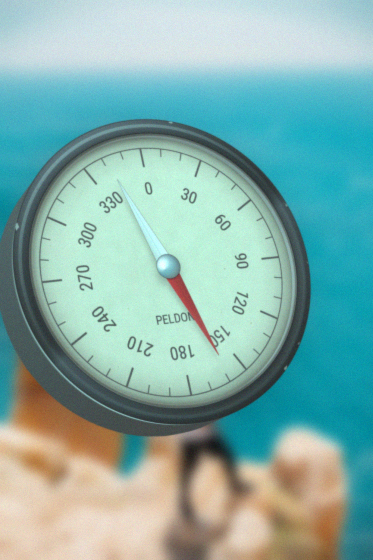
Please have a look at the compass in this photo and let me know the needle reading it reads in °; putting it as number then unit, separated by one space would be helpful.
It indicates 160 °
